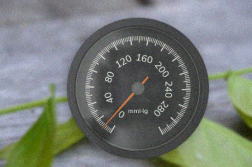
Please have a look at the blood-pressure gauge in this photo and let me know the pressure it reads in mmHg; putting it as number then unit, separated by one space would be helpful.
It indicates 10 mmHg
